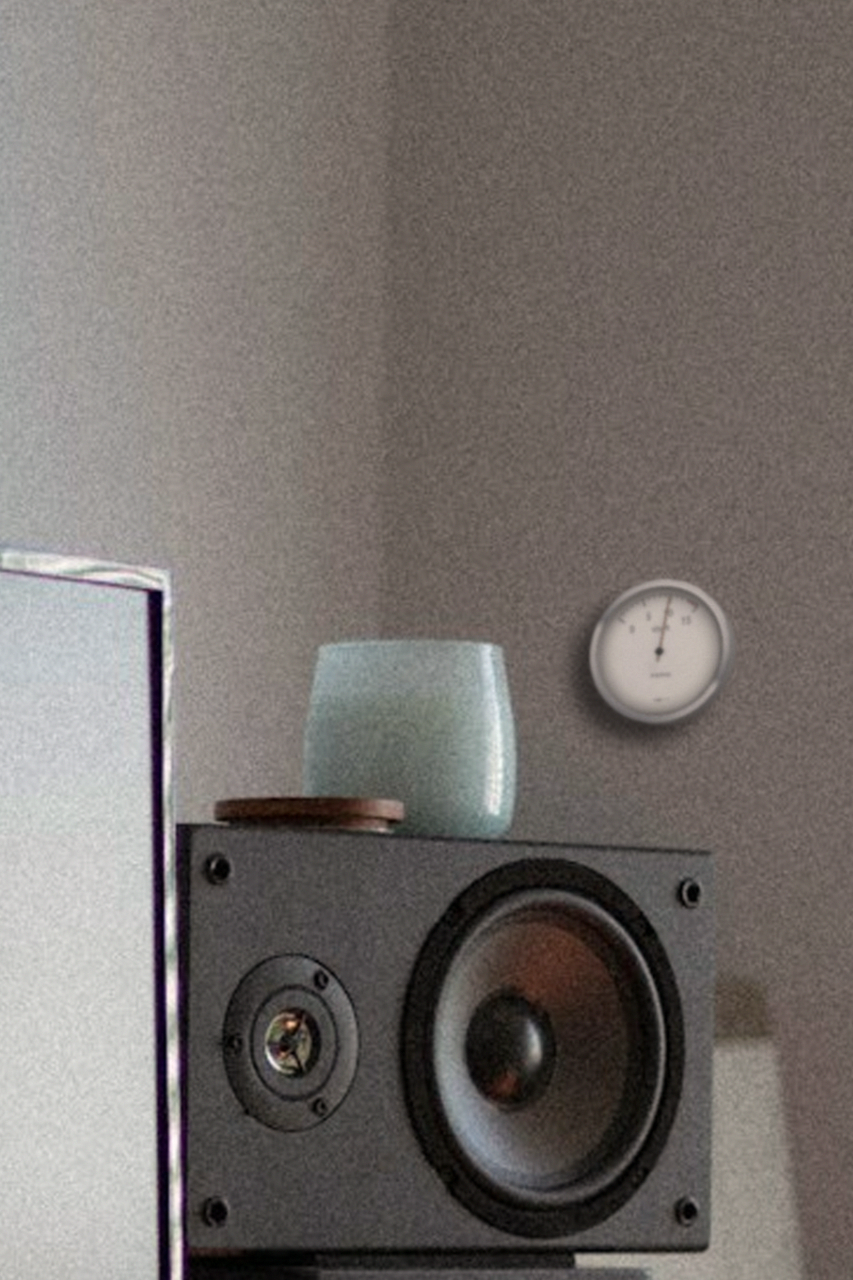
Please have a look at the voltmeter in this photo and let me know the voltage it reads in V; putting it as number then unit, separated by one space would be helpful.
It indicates 10 V
